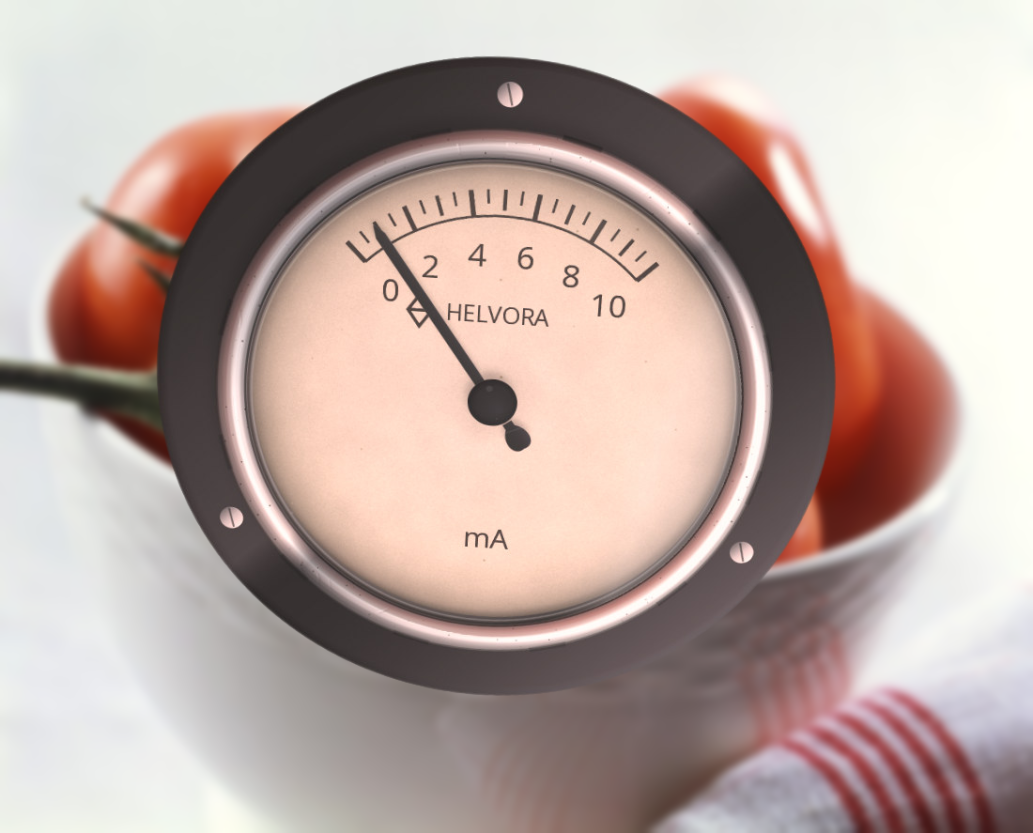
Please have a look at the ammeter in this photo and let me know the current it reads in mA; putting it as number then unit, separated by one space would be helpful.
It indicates 1 mA
